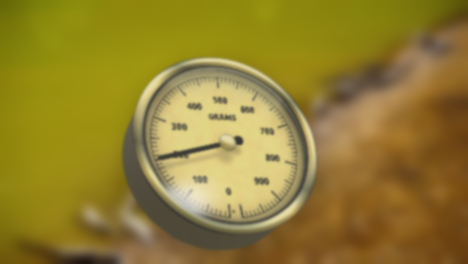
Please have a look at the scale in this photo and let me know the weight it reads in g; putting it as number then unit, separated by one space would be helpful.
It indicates 200 g
